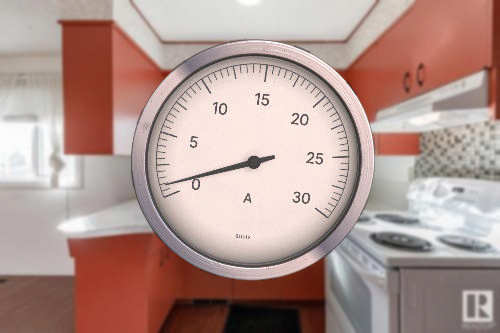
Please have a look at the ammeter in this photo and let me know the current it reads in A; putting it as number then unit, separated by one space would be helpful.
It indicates 1 A
